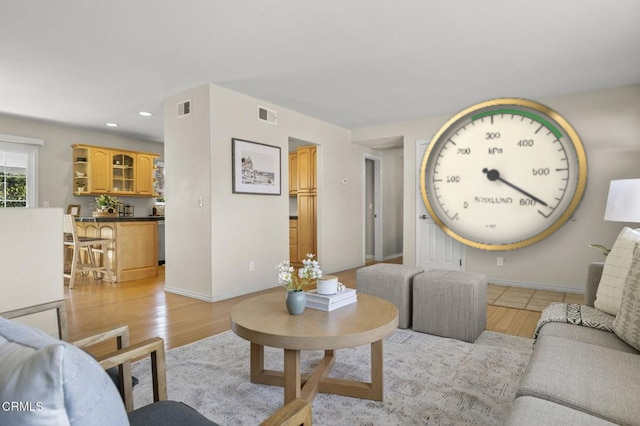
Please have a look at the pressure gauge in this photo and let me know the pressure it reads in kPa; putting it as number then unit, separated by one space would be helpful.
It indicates 580 kPa
